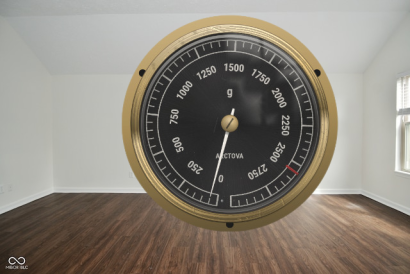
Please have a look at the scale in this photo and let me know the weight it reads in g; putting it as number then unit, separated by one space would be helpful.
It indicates 50 g
